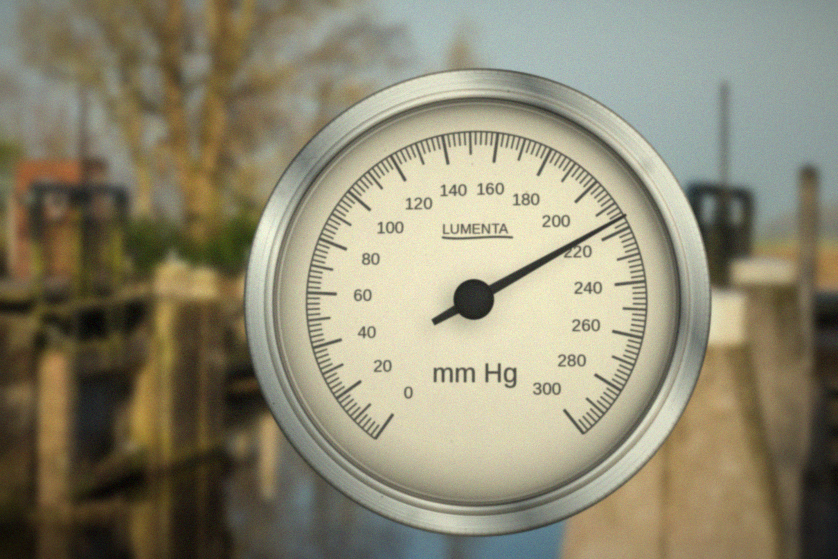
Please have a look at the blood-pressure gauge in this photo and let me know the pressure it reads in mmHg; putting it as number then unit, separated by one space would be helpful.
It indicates 216 mmHg
